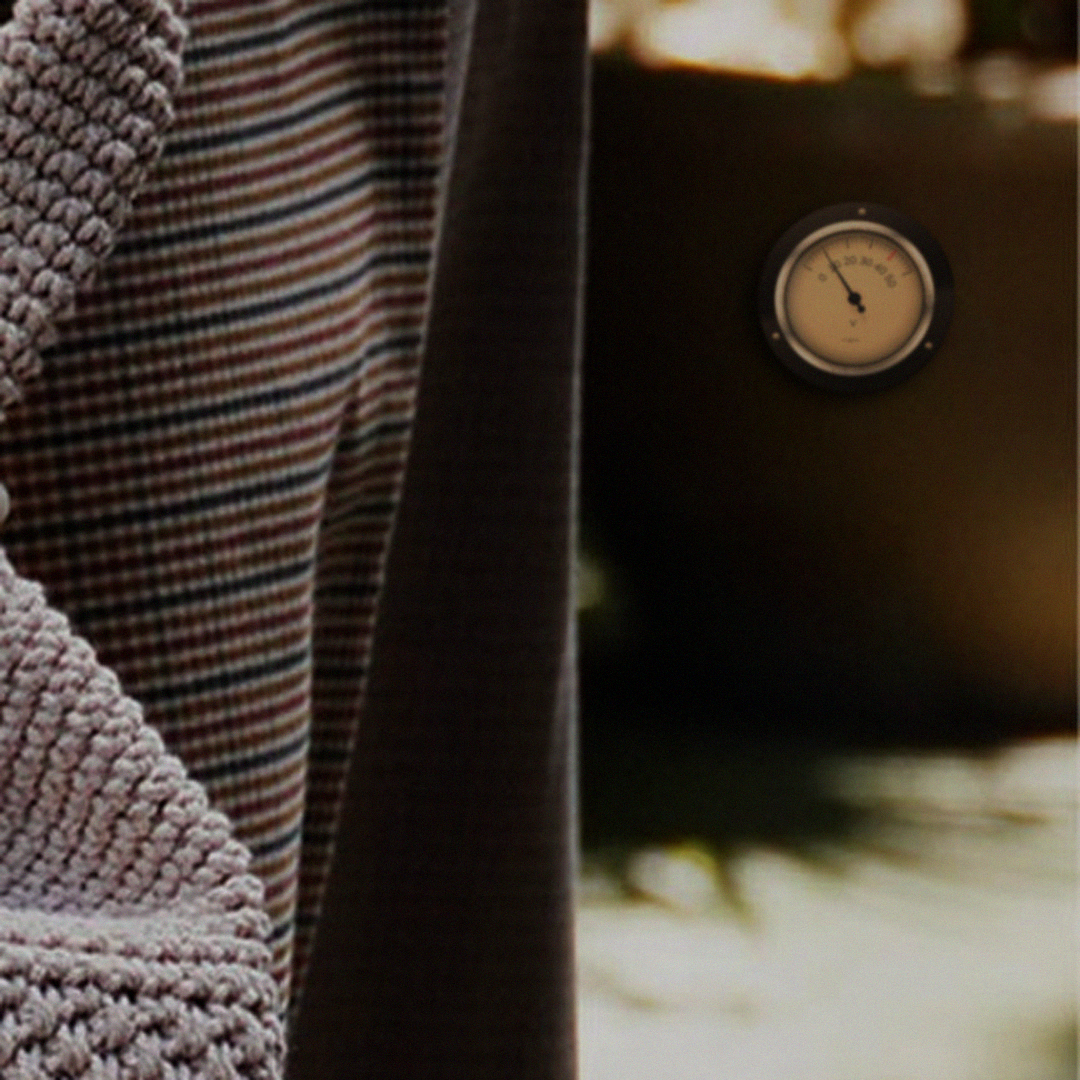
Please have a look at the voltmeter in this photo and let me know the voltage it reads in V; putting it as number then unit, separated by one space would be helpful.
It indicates 10 V
